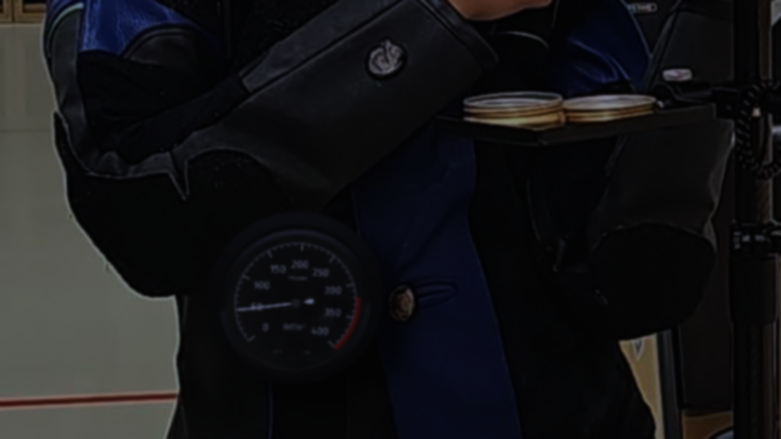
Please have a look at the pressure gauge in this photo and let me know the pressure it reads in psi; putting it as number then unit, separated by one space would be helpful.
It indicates 50 psi
